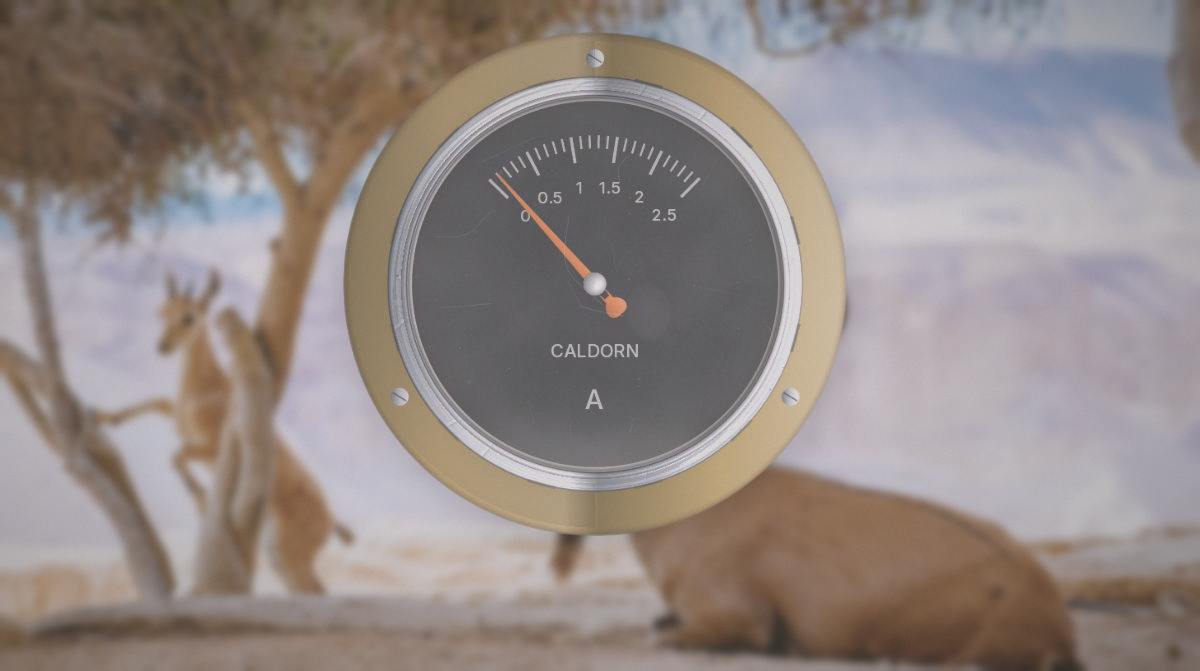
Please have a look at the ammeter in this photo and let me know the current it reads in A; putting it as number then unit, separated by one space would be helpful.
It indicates 0.1 A
